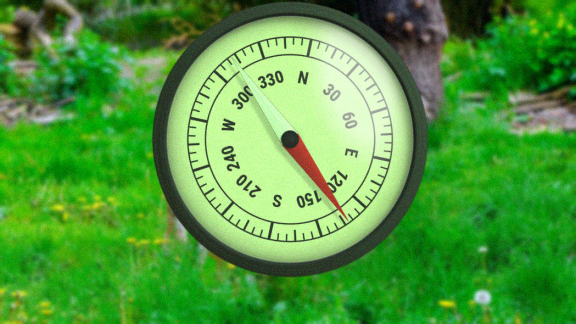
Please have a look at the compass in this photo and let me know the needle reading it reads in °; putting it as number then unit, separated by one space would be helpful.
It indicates 132.5 °
